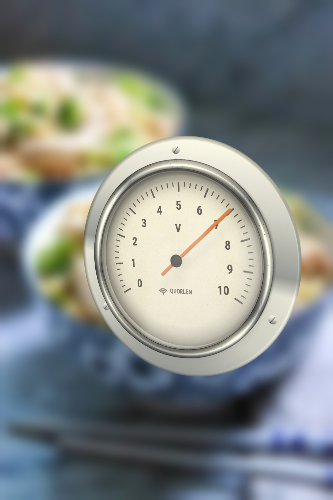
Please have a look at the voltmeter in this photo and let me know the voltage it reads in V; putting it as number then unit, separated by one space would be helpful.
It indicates 7 V
